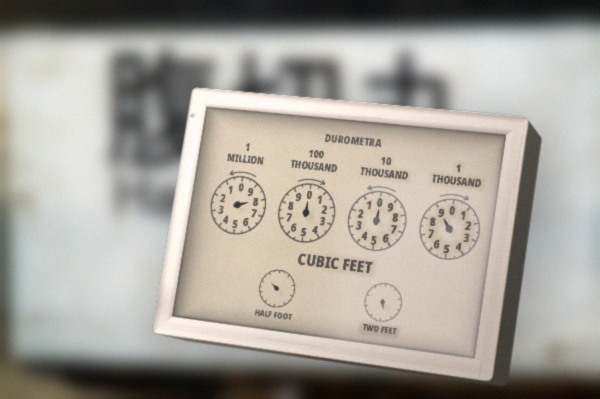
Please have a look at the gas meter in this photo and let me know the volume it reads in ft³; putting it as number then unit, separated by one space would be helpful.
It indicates 799900 ft³
